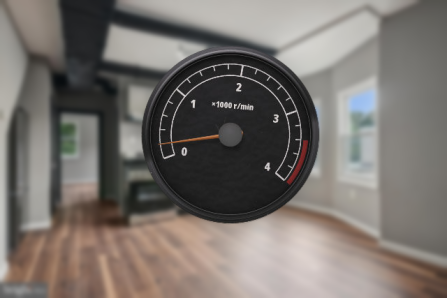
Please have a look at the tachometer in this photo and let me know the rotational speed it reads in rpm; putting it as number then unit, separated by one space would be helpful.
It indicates 200 rpm
